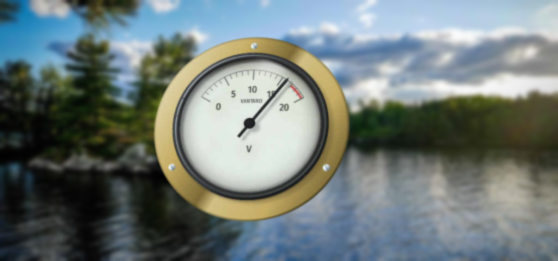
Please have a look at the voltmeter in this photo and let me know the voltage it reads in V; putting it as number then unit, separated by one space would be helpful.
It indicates 16 V
